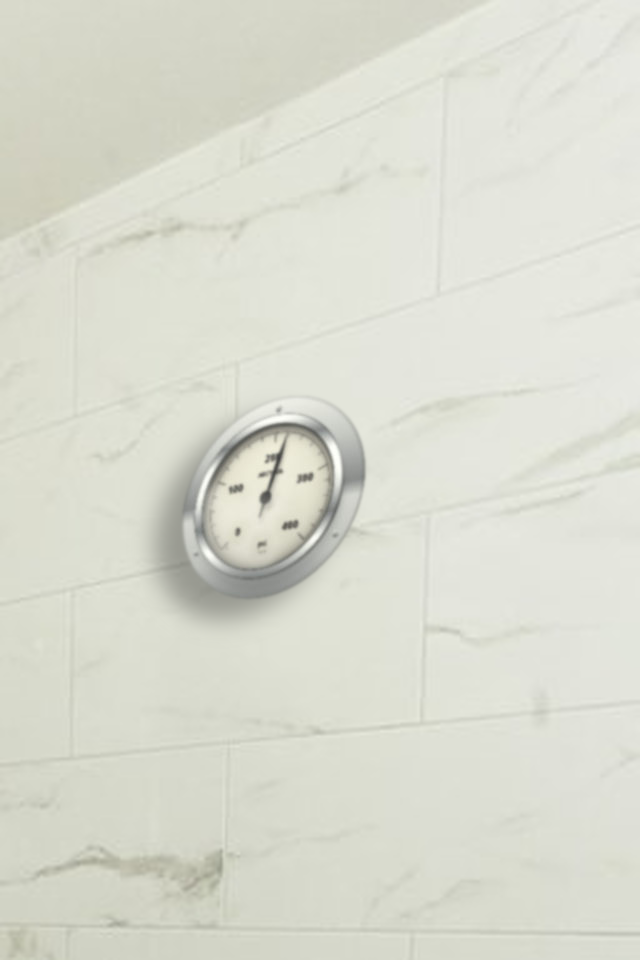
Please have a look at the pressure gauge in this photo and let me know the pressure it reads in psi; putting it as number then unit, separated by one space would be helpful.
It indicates 220 psi
